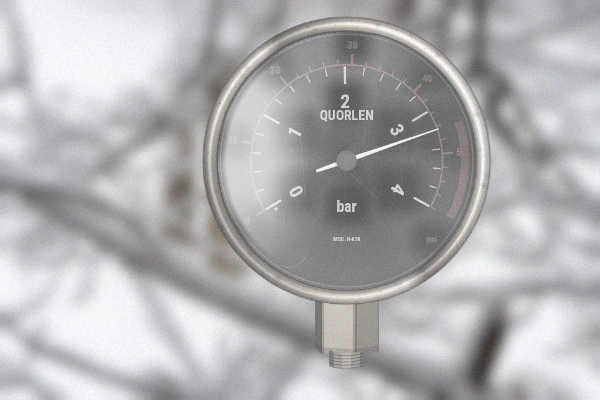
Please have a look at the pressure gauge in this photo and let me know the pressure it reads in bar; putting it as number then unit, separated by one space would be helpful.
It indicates 3.2 bar
